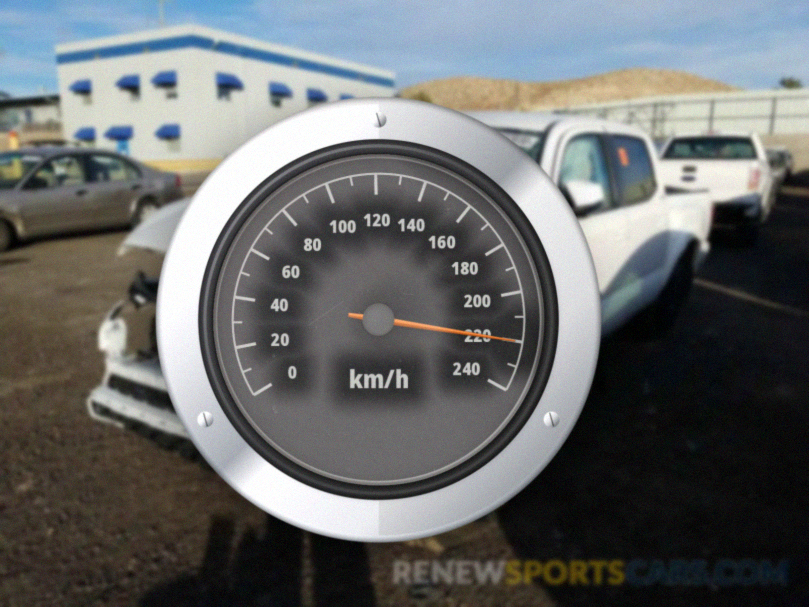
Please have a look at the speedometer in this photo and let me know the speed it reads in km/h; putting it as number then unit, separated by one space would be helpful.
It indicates 220 km/h
